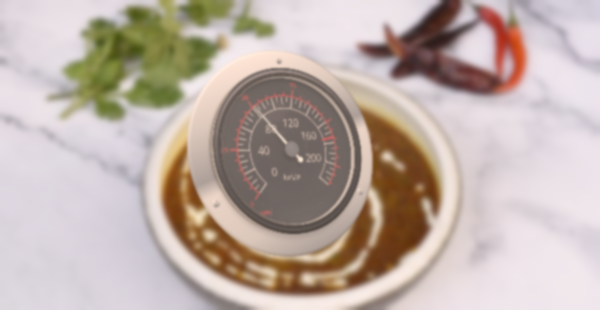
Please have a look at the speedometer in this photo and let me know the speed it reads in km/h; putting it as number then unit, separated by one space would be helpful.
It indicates 80 km/h
